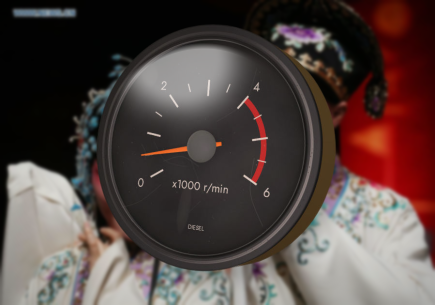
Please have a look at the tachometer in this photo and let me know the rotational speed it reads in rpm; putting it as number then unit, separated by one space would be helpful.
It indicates 500 rpm
